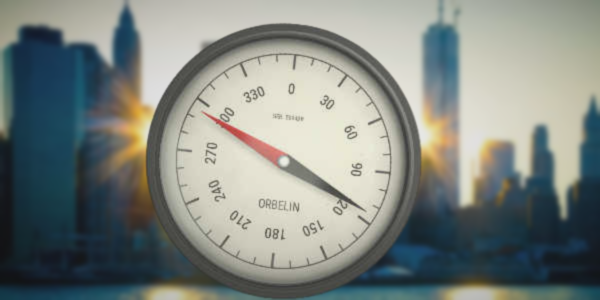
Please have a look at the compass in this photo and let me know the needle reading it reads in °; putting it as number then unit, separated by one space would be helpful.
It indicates 295 °
